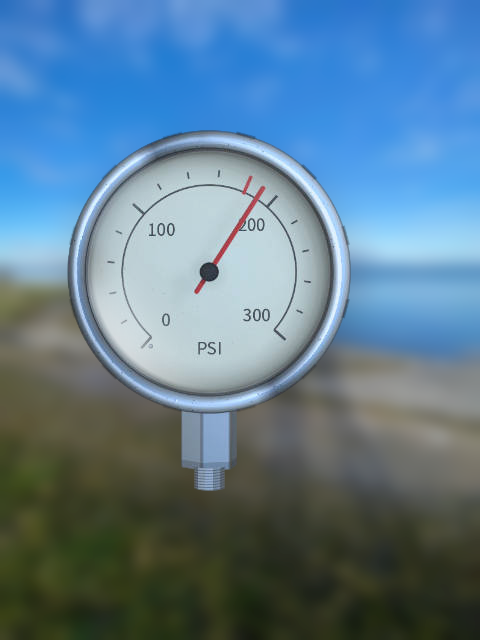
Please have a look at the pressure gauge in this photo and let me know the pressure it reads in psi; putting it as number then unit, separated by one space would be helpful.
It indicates 190 psi
